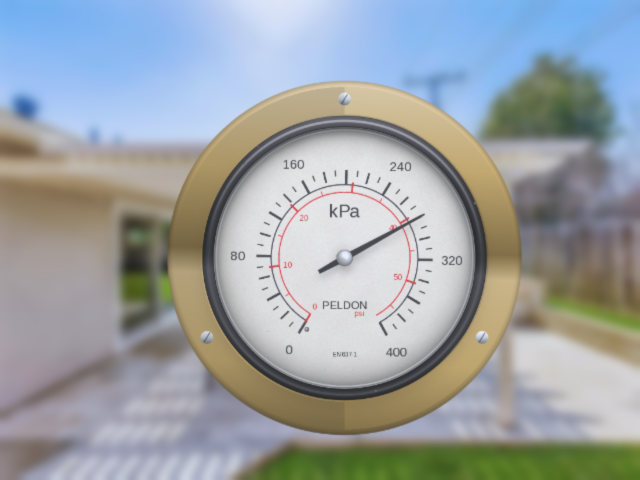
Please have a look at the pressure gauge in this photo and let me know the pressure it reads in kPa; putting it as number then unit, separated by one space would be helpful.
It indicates 280 kPa
